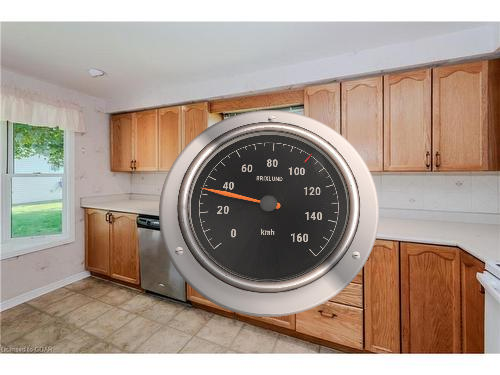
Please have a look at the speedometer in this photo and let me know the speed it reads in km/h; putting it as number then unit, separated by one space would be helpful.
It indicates 32.5 km/h
